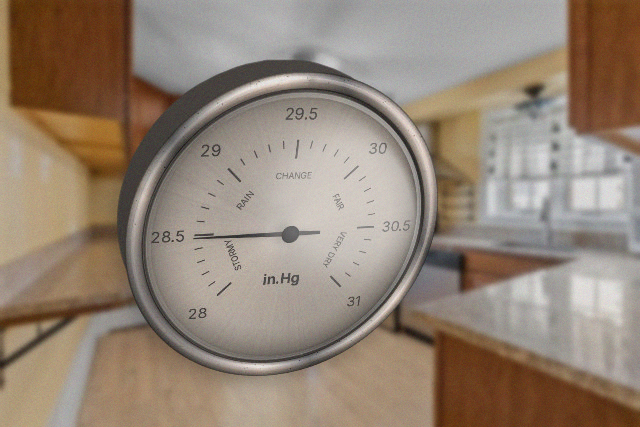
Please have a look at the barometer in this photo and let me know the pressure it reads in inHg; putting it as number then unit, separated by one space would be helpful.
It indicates 28.5 inHg
